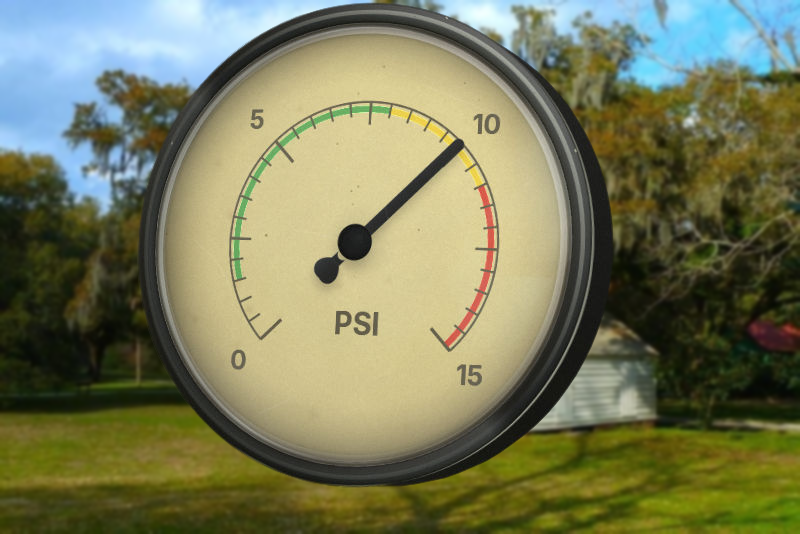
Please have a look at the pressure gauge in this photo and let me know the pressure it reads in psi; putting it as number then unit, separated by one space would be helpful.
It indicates 10 psi
